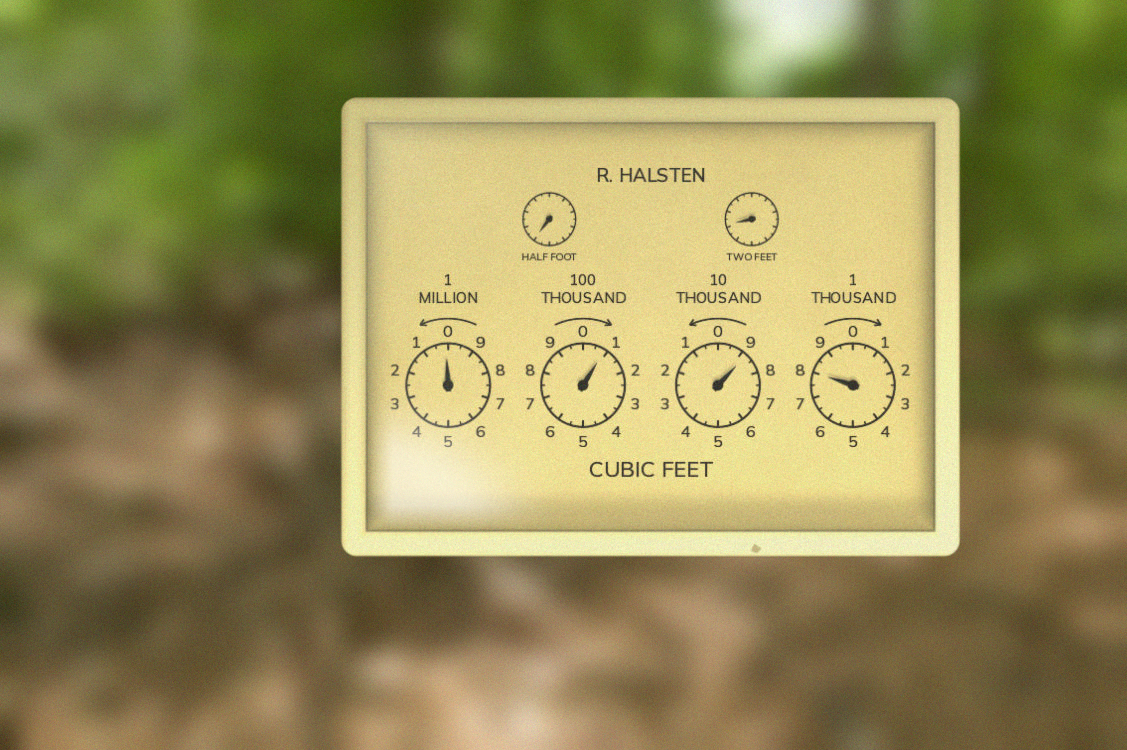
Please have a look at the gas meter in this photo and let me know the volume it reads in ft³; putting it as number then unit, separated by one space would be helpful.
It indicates 8800 ft³
